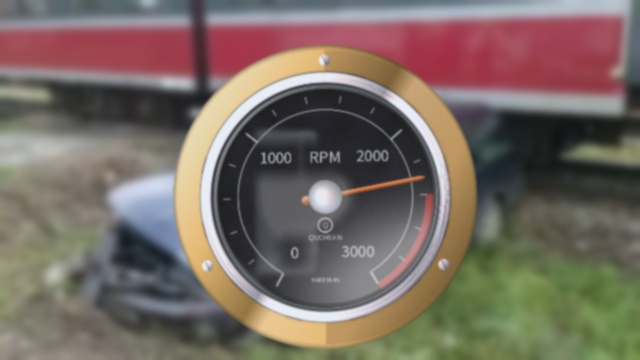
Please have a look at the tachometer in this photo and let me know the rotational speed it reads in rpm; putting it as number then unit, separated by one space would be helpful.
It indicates 2300 rpm
